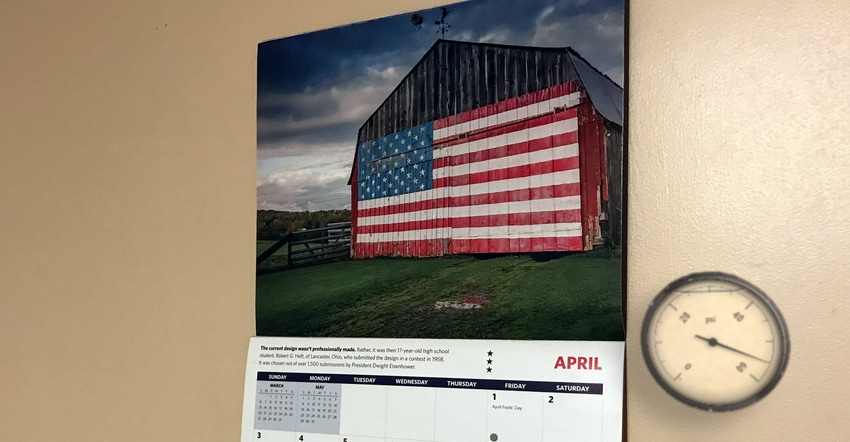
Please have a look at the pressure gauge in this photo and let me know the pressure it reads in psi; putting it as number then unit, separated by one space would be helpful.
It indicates 55 psi
